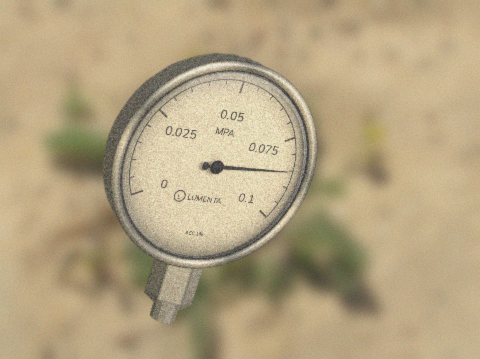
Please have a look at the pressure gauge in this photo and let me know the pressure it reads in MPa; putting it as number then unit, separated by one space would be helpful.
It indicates 0.085 MPa
